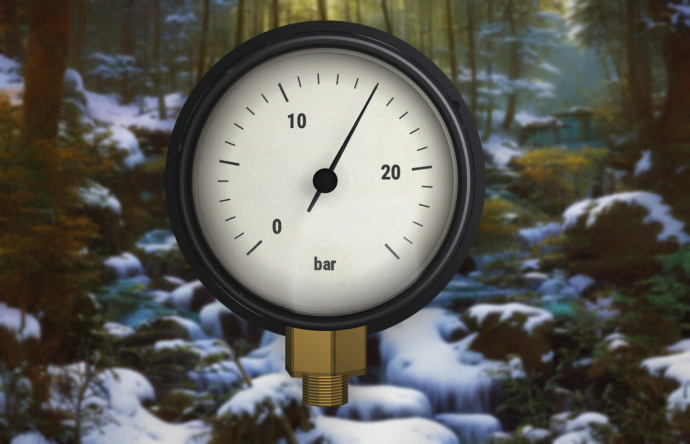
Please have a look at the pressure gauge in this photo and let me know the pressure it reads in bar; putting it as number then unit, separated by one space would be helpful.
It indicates 15 bar
